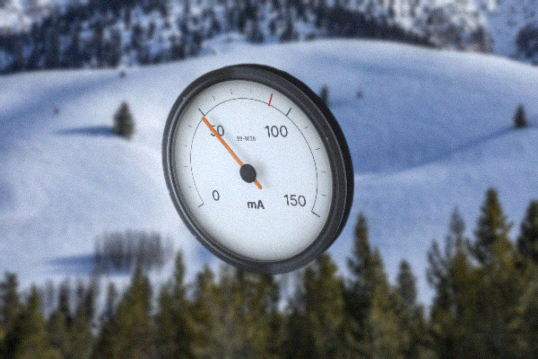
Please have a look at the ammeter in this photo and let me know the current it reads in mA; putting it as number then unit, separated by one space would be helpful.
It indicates 50 mA
